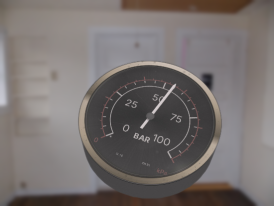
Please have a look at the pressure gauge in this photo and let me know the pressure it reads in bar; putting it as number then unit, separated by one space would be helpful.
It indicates 55 bar
